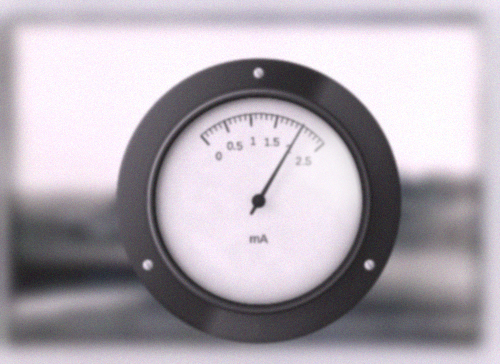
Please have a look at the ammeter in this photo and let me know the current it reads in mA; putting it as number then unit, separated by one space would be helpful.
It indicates 2 mA
